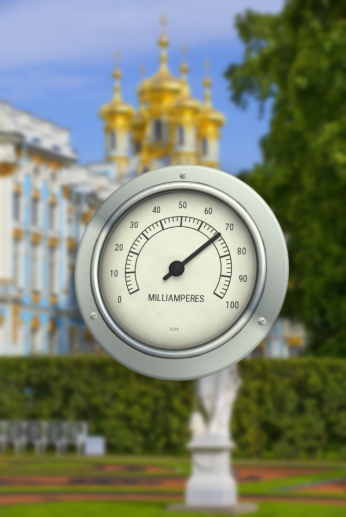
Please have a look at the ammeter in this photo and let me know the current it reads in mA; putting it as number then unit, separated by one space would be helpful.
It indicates 70 mA
